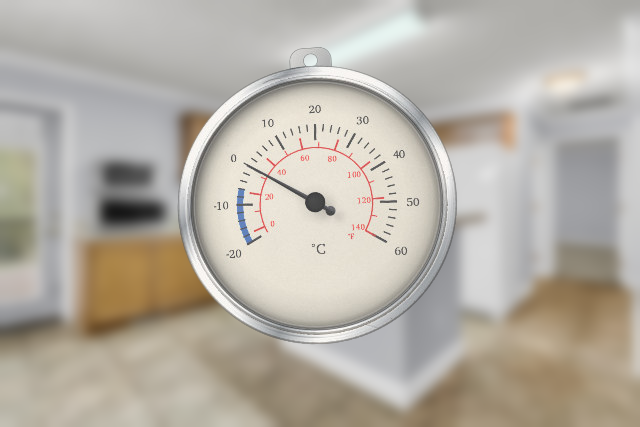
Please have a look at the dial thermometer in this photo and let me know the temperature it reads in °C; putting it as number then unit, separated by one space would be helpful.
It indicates 0 °C
